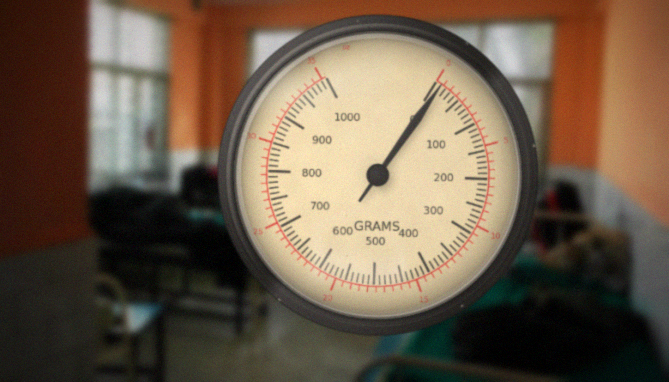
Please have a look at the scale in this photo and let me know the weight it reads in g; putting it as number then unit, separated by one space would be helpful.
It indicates 10 g
